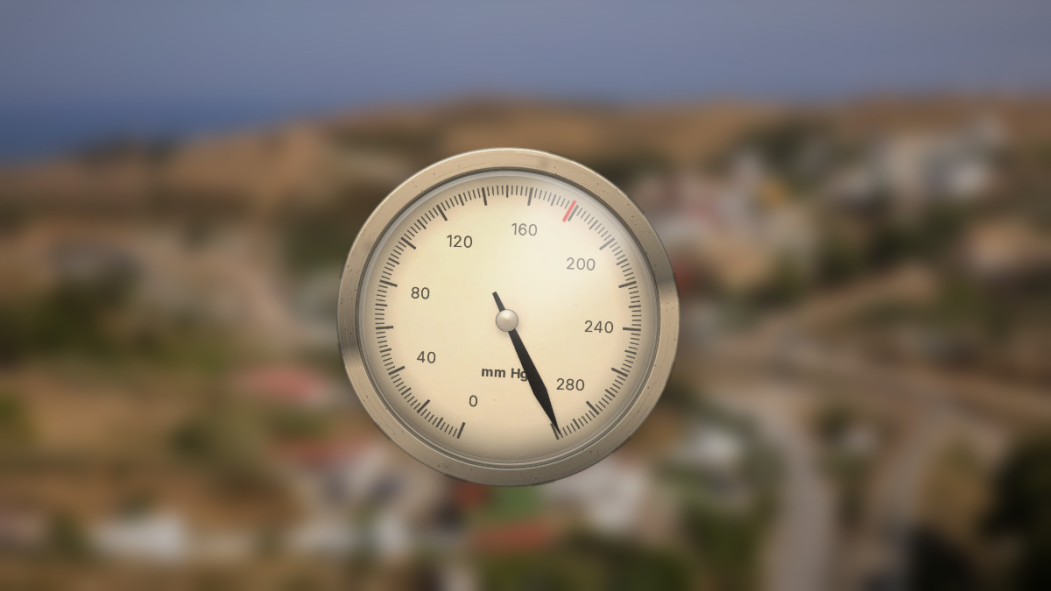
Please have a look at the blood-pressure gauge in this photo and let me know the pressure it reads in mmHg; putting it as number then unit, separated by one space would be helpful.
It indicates 298 mmHg
